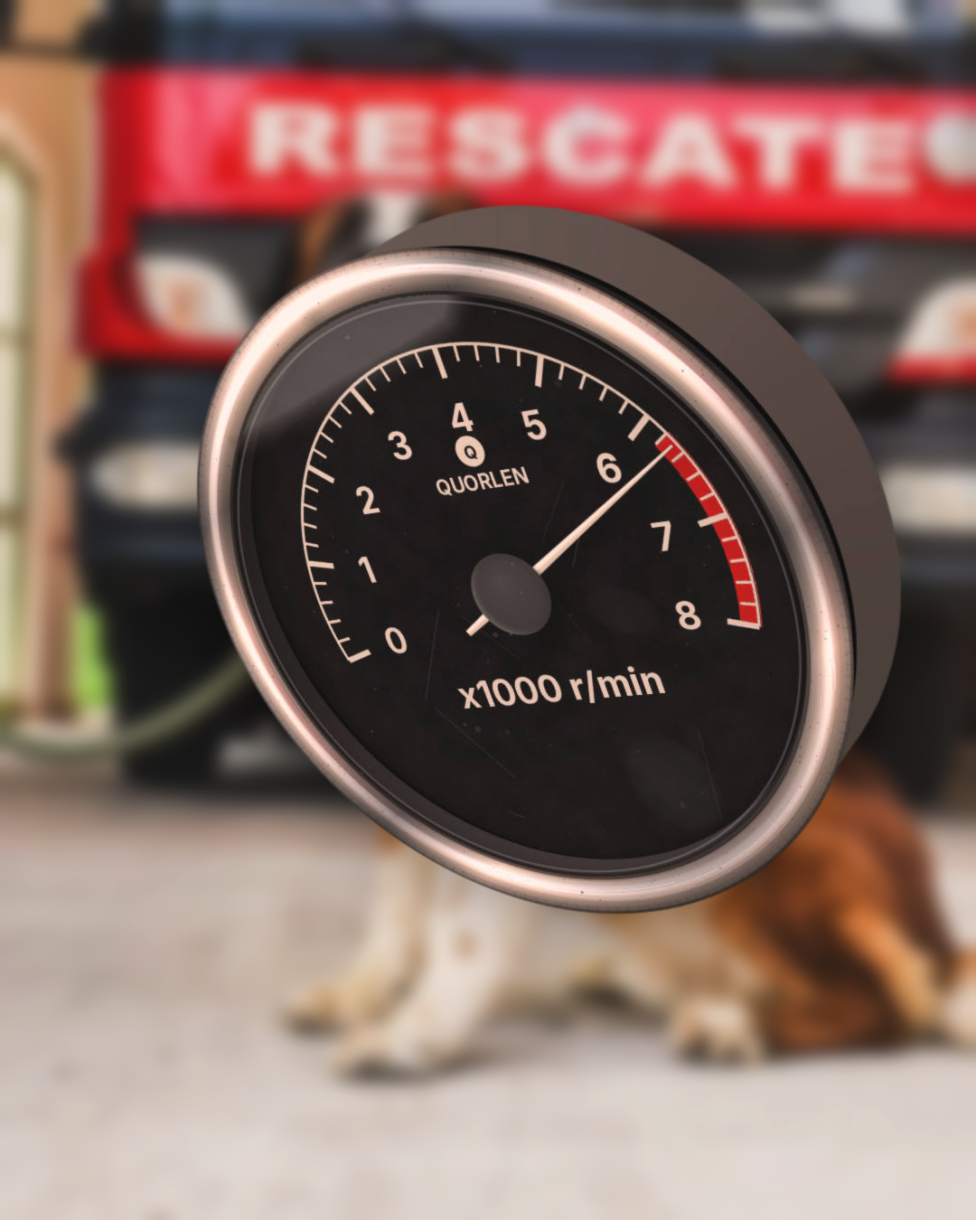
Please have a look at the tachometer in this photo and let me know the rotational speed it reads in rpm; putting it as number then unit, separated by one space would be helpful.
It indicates 6300 rpm
